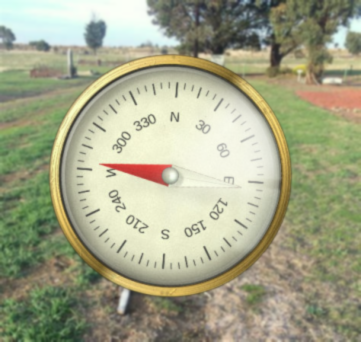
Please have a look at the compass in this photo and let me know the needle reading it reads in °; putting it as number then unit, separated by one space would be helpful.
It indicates 275 °
